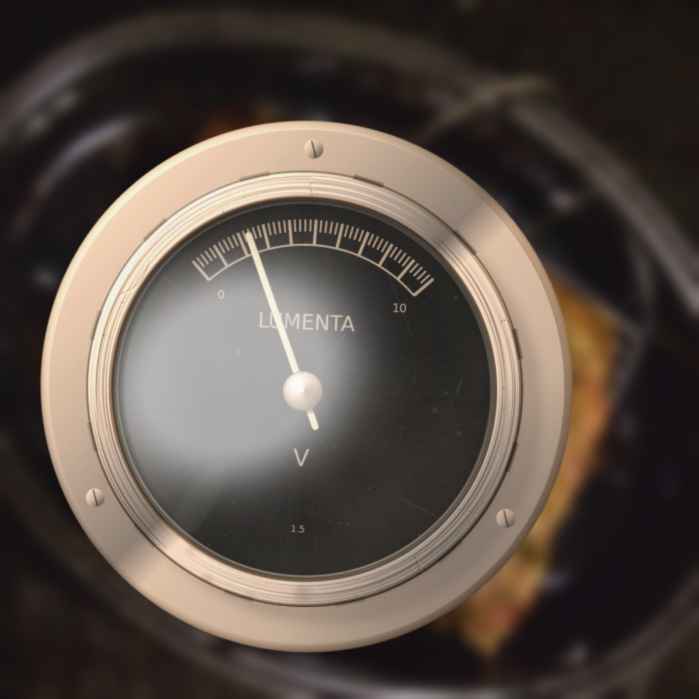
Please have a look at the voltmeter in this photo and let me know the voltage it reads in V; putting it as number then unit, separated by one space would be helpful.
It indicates 2.4 V
